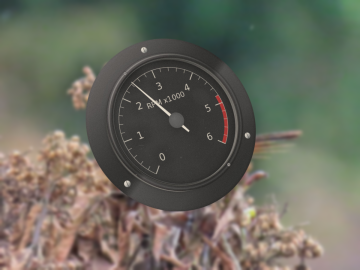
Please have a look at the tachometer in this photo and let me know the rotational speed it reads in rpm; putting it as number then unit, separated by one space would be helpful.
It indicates 2400 rpm
